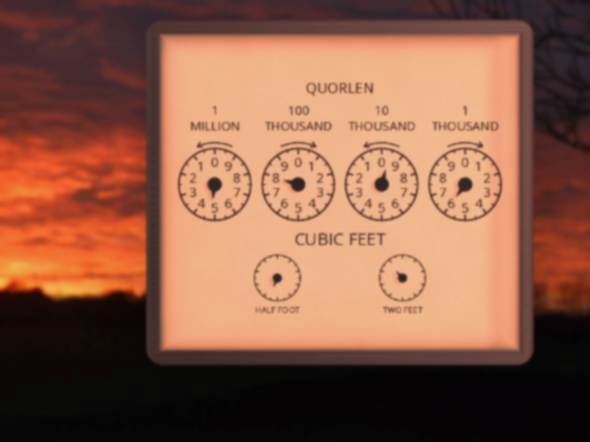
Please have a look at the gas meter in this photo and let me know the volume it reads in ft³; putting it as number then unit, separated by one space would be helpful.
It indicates 479600 ft³
